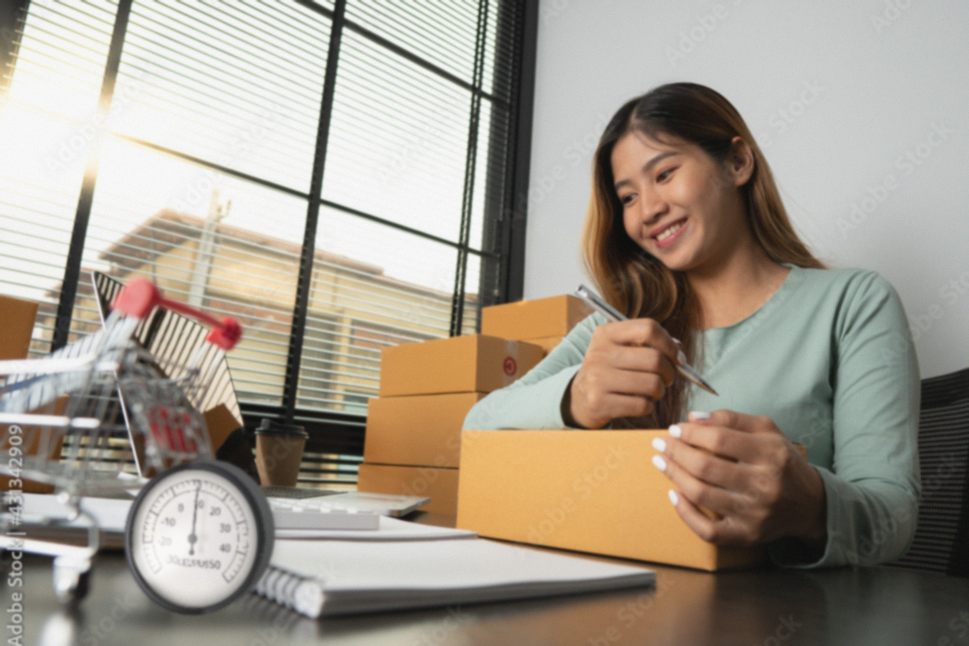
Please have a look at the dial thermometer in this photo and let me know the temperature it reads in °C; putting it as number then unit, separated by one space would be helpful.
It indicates 10 °C
